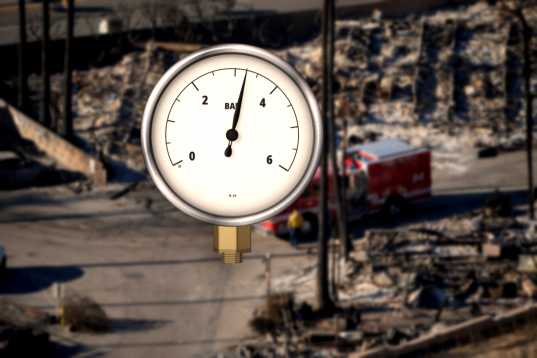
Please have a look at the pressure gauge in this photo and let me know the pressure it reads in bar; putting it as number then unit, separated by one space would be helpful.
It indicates 3.25 bar
